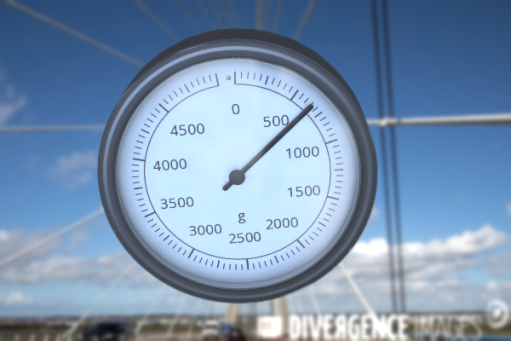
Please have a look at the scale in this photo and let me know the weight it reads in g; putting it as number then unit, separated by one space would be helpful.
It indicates 650 g
